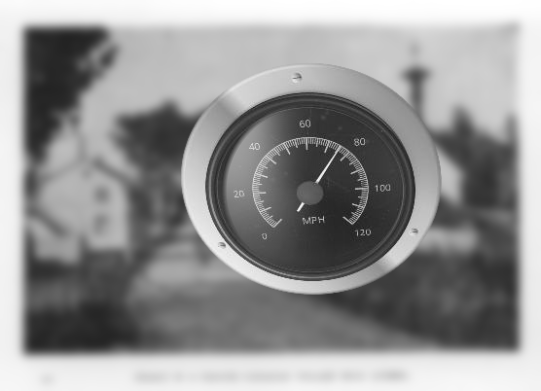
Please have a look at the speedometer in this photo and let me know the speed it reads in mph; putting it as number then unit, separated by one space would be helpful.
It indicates 75 mph
